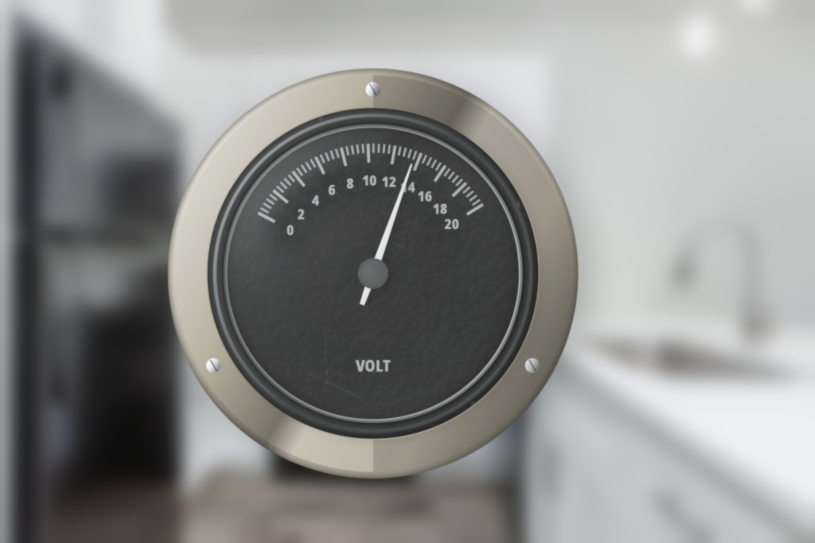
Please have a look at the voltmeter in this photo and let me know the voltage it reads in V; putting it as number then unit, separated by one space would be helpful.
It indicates 13.6 V
